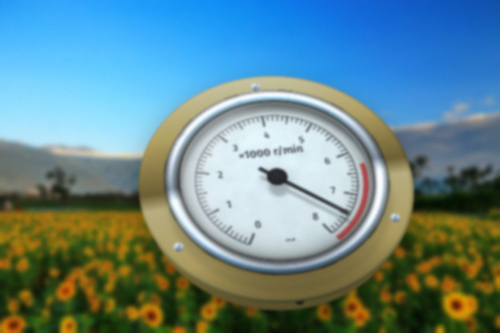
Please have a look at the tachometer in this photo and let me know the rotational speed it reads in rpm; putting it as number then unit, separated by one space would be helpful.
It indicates 7500 rpm
